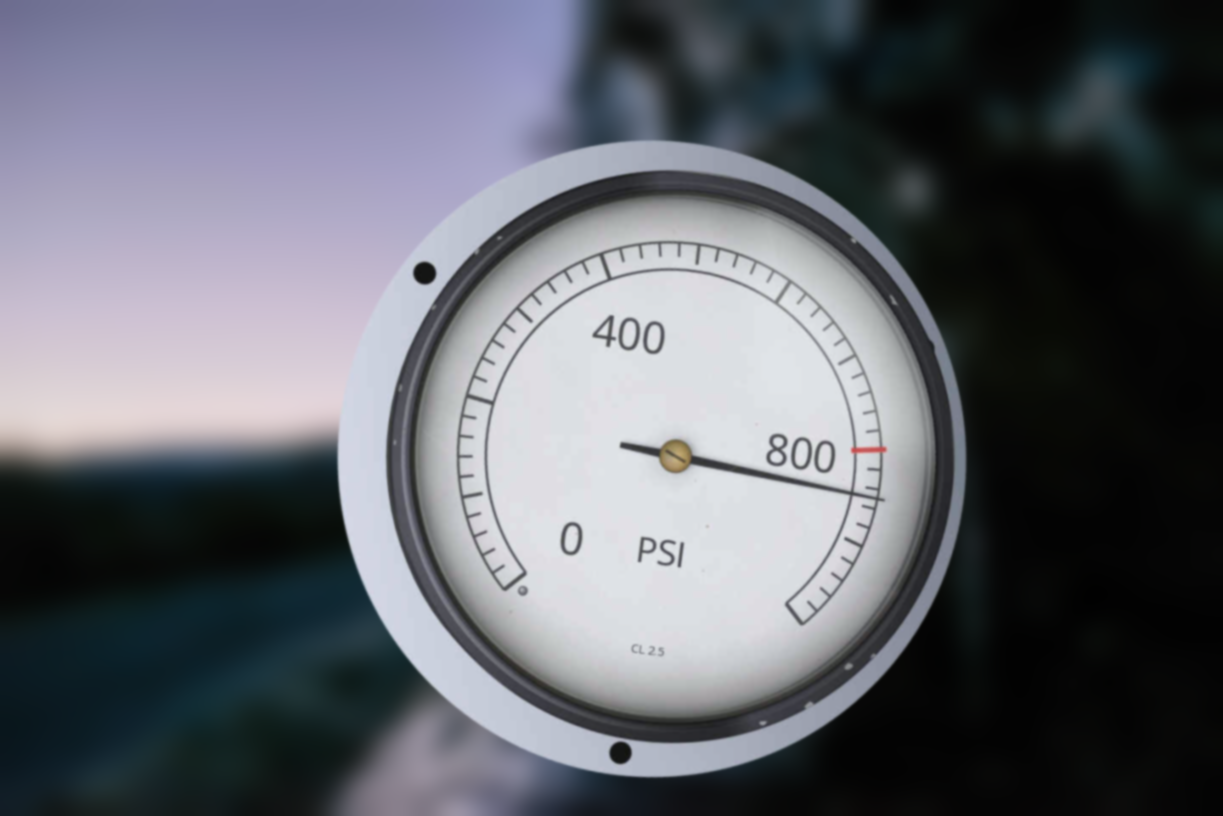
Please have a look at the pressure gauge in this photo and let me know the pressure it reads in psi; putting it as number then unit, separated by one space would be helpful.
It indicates 850 psi
